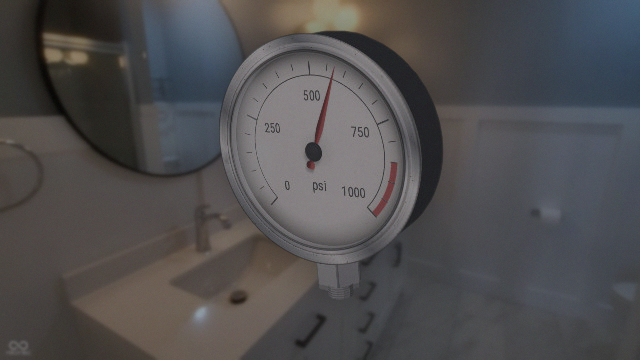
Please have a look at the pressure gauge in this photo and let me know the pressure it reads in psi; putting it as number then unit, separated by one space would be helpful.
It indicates 575 psi
